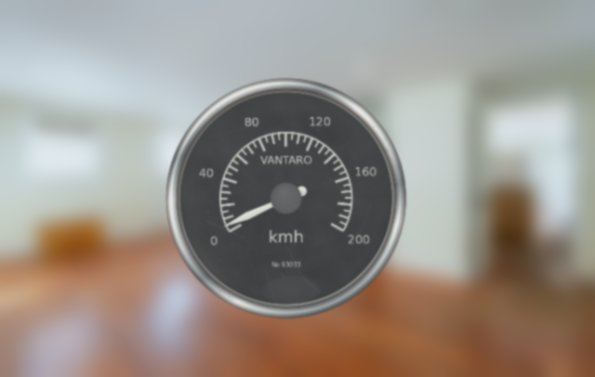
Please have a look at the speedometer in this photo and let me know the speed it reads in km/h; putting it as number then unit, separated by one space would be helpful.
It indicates 5 km/h
